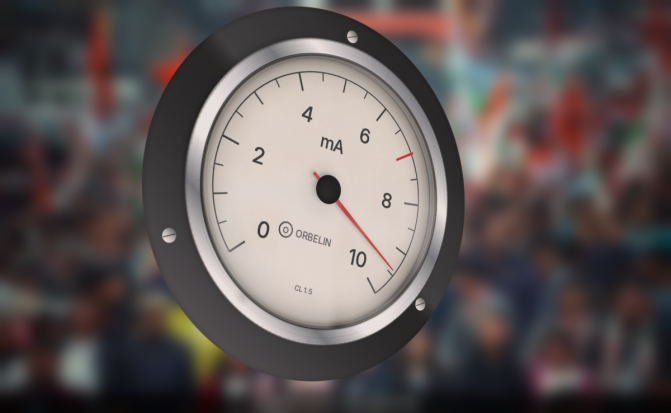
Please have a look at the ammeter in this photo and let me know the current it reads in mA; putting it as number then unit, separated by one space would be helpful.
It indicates 9.5 mA
